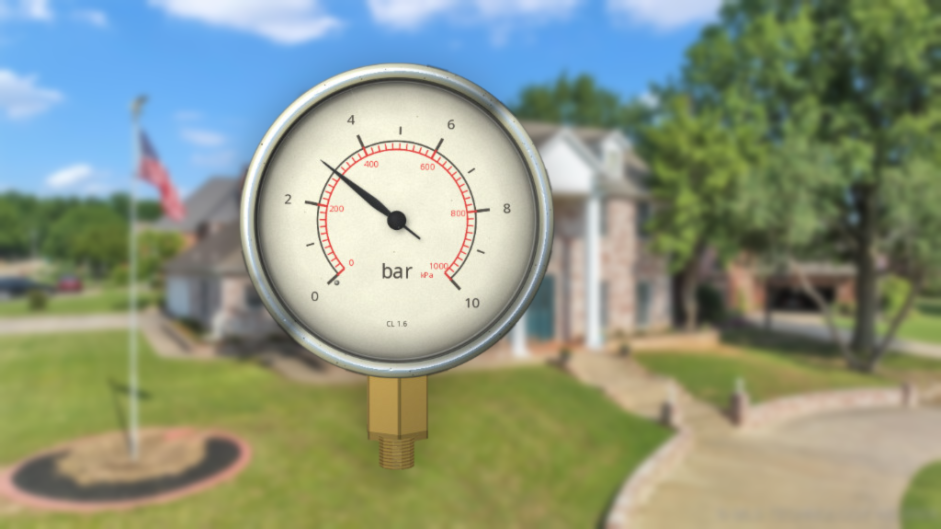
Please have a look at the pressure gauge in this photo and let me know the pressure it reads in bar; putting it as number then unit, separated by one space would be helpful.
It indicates 3 bar
